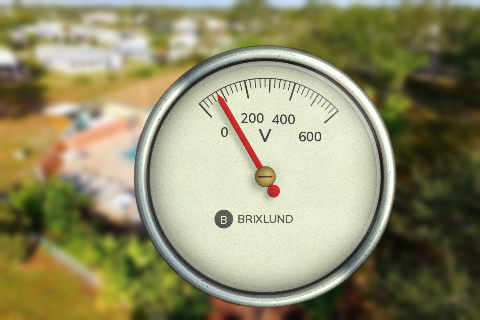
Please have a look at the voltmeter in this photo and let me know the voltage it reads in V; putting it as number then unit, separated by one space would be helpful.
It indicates 80 V
